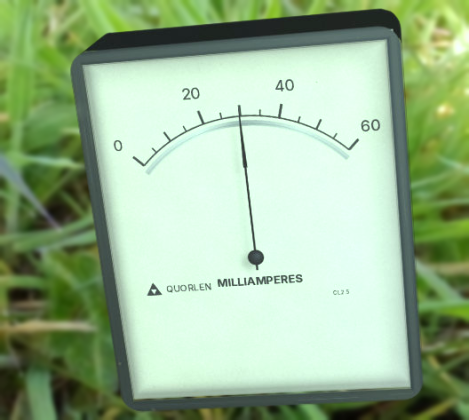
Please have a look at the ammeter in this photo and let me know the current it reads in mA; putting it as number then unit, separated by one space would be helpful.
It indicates 30 mA
